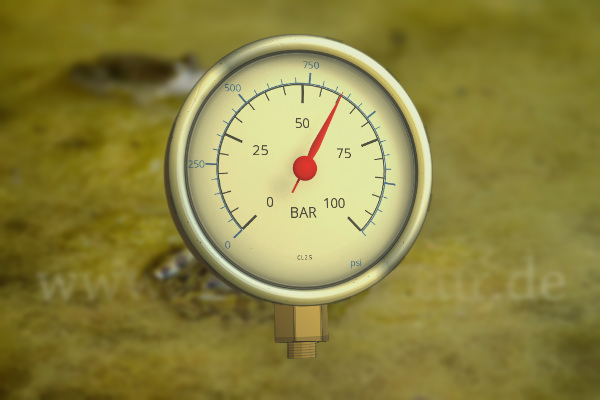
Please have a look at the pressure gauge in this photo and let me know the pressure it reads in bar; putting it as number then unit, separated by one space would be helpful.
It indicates 60 bar
